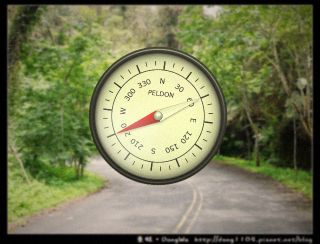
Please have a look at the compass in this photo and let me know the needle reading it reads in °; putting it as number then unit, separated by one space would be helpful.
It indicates 240 °
